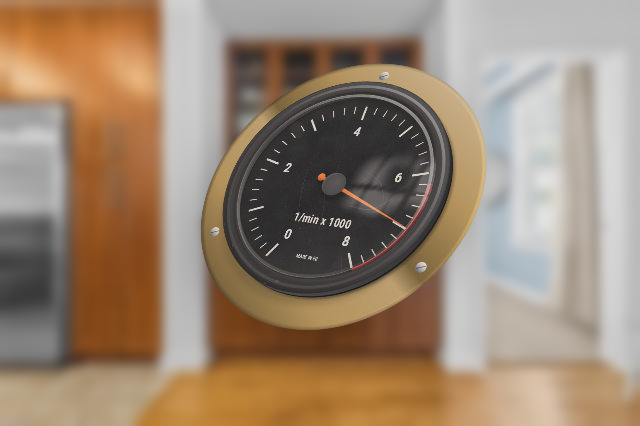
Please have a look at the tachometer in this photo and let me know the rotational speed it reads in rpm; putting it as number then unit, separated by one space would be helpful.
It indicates 7000 rpm
